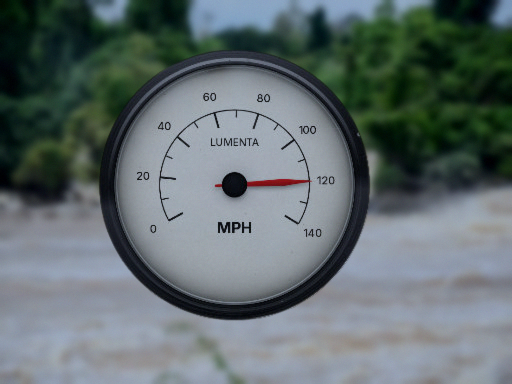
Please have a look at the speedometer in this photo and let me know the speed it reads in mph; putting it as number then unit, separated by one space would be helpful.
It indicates 120 mph
